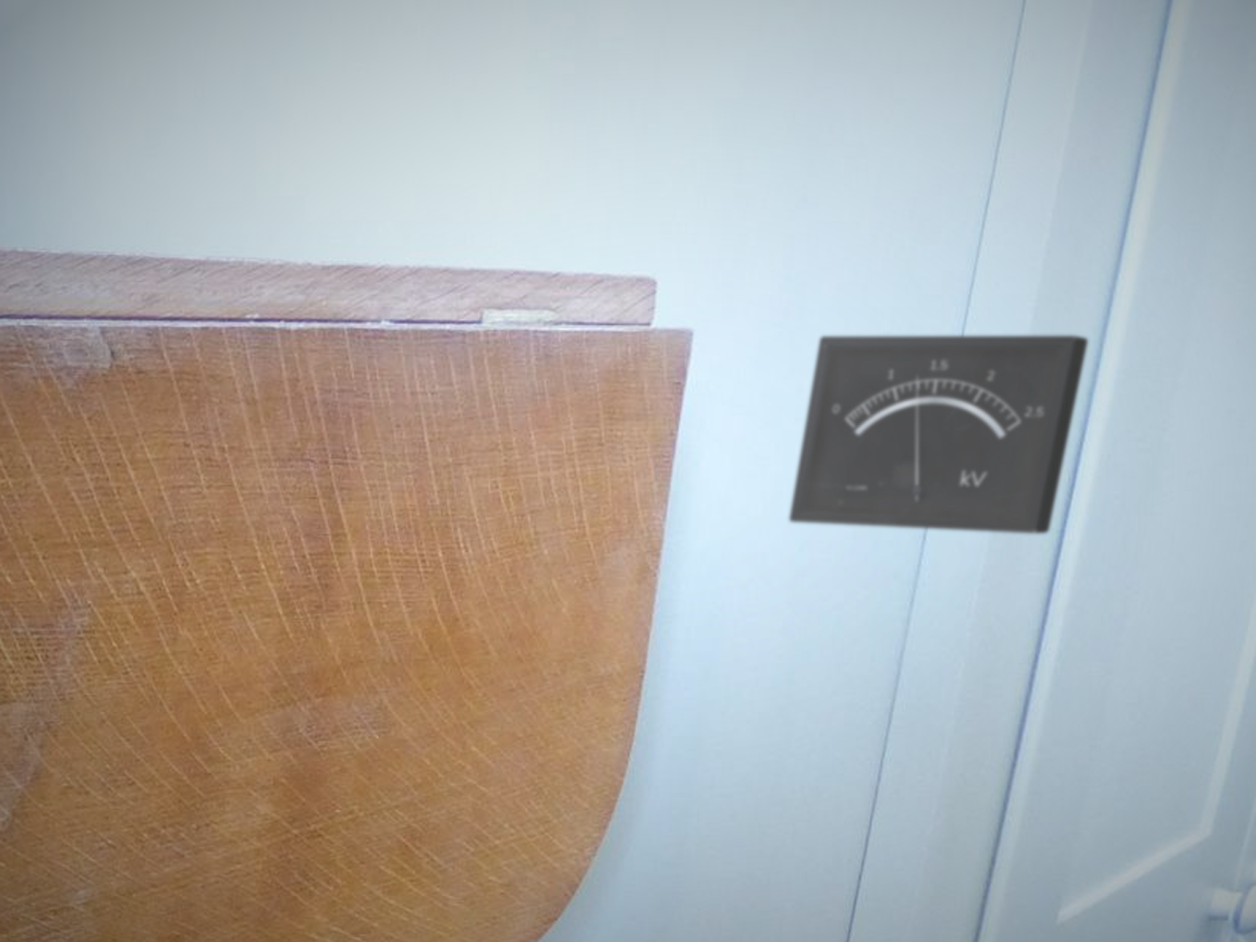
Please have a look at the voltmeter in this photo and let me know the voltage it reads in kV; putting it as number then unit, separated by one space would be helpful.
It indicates 1.3 kV
